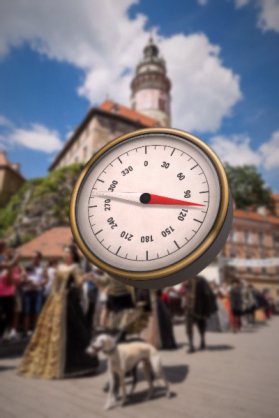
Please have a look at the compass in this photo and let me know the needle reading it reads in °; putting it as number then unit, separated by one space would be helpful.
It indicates 105 °
